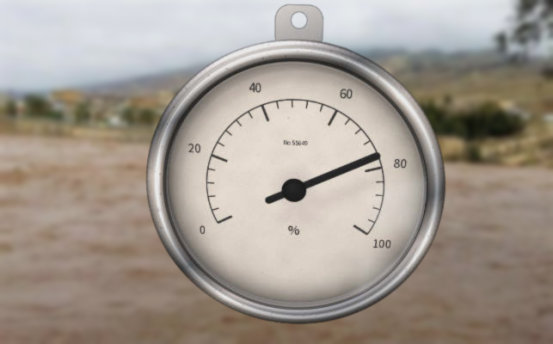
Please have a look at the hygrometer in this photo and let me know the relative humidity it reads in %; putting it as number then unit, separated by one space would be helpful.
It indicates 76 %
